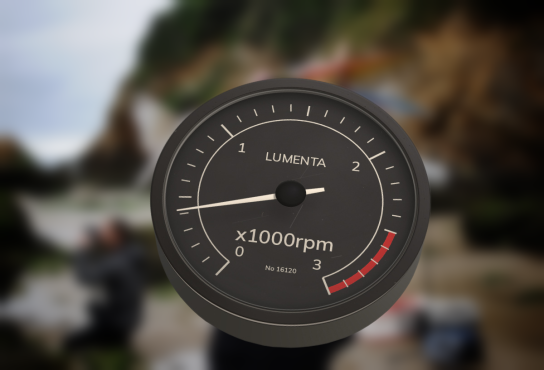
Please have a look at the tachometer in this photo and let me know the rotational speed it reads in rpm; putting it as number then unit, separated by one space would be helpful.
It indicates 400 rpm
